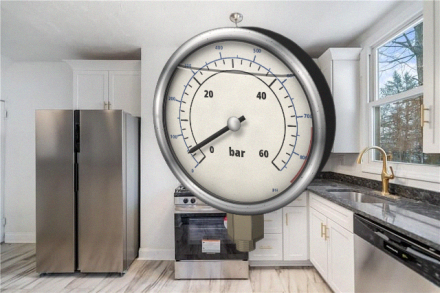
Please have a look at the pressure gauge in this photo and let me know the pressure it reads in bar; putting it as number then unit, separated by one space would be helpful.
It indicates 3 bar
